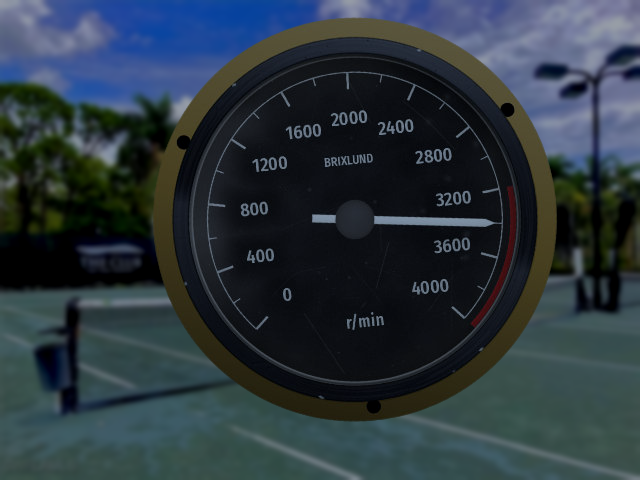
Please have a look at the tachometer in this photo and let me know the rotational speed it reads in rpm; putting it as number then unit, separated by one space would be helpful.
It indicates 3400 rpm
